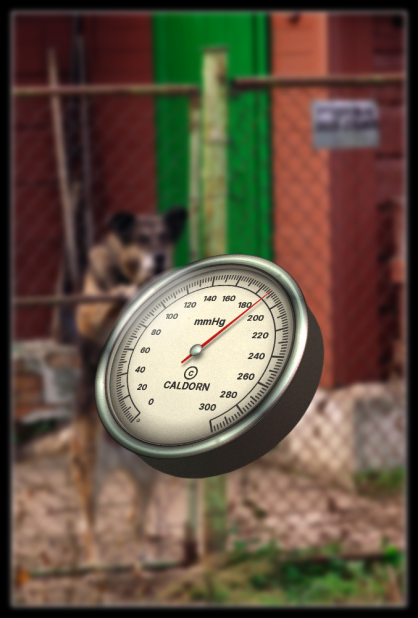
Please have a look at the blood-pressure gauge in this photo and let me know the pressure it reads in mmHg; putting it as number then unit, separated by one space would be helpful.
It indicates 190 mmHg
